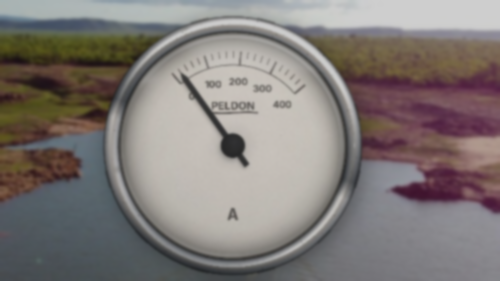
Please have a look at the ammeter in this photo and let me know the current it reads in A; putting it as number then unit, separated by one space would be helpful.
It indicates 20 A
